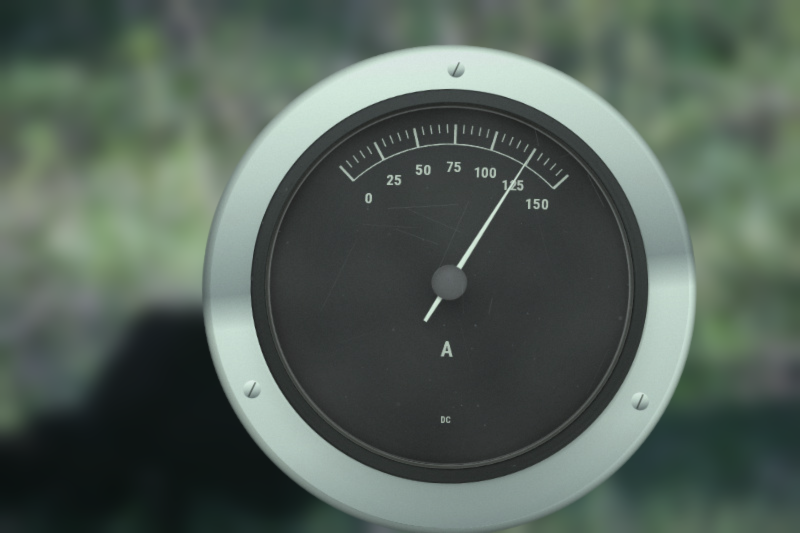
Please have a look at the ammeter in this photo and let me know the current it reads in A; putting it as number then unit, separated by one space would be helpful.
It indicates 125 A
